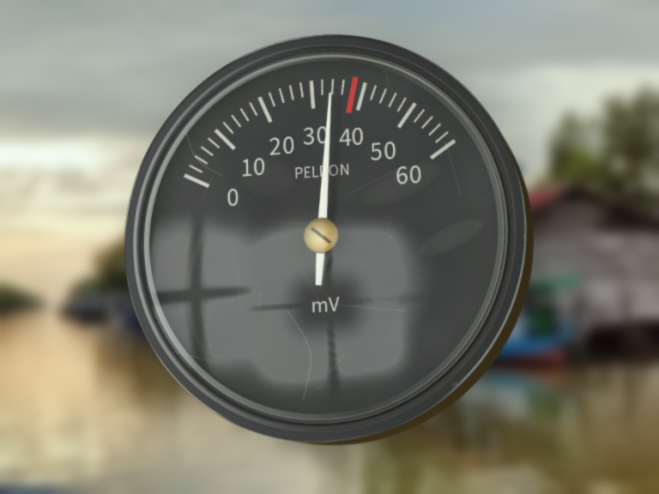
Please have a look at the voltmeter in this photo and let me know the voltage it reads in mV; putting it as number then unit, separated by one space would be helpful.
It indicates 34 mV
